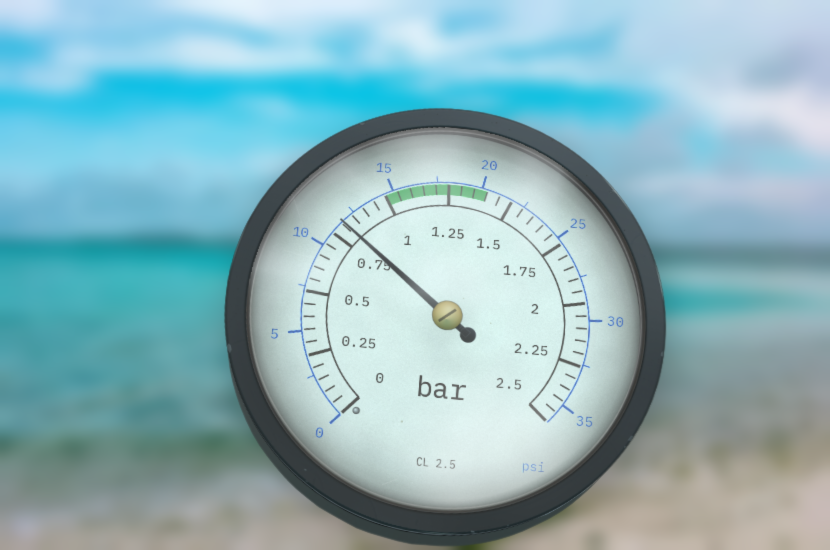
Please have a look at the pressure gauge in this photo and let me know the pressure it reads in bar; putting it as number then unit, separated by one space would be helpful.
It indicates 0.8 bar
